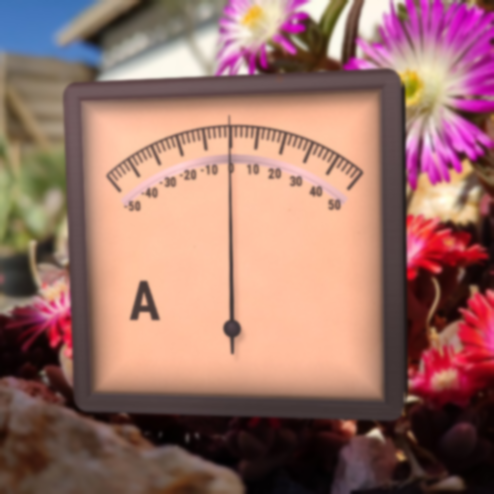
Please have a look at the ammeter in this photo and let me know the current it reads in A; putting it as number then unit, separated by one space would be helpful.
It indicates 0 A
